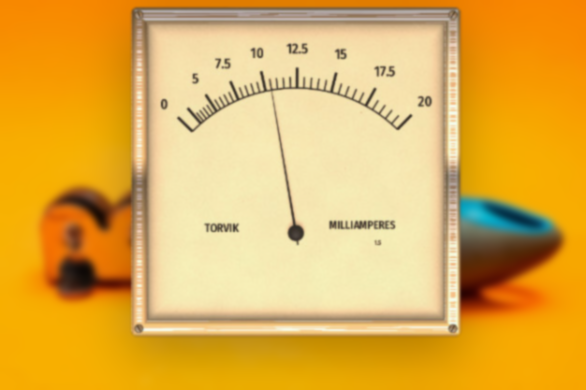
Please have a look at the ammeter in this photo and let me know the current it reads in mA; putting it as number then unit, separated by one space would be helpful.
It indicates 10.5 mA
